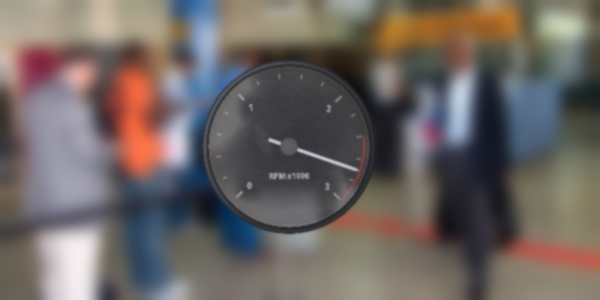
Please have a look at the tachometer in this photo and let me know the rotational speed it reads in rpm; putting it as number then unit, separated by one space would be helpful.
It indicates 2700 rpm
